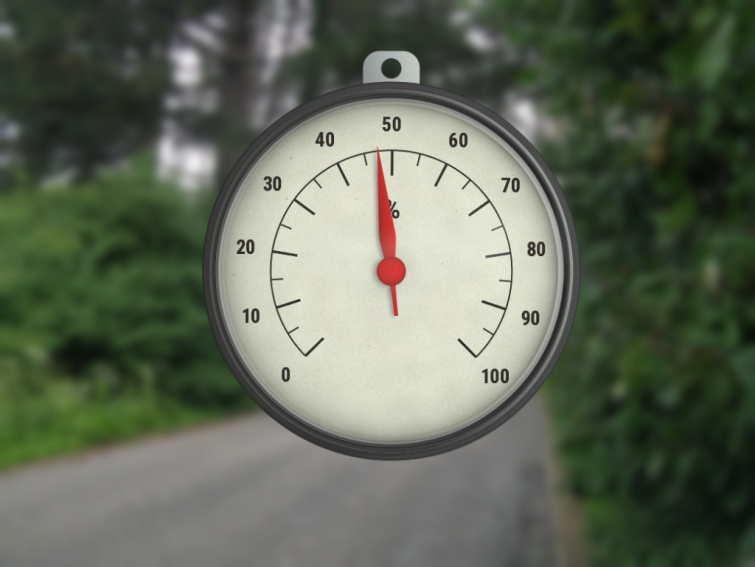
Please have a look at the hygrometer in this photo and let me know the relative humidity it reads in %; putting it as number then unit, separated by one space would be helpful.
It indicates 47.5 %
